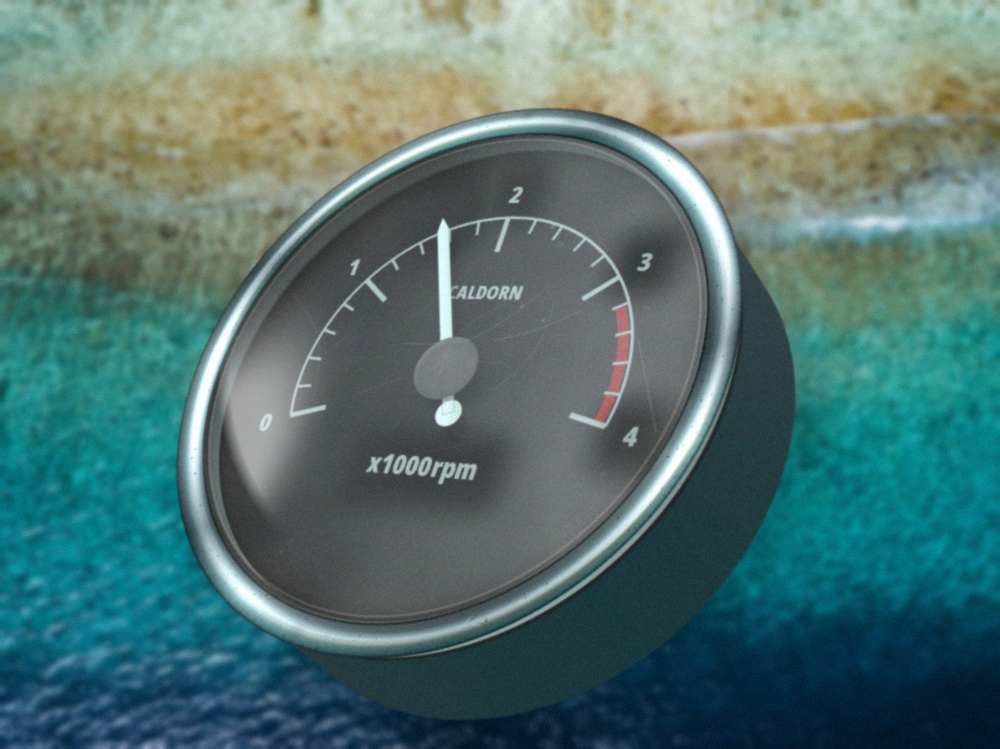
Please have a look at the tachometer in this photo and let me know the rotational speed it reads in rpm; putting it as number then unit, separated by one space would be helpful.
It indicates 1600 rpm
